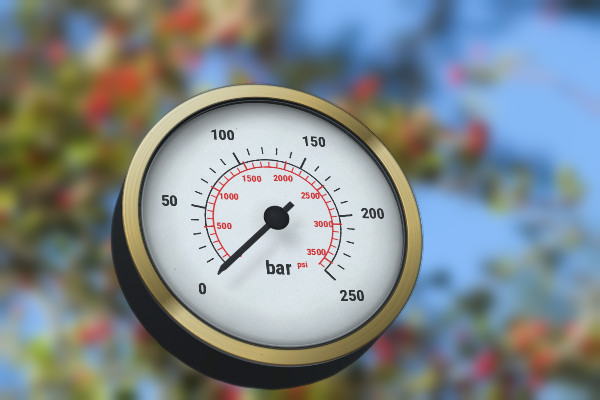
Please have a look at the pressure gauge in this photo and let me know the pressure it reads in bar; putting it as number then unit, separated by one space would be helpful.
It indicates 0 bar
